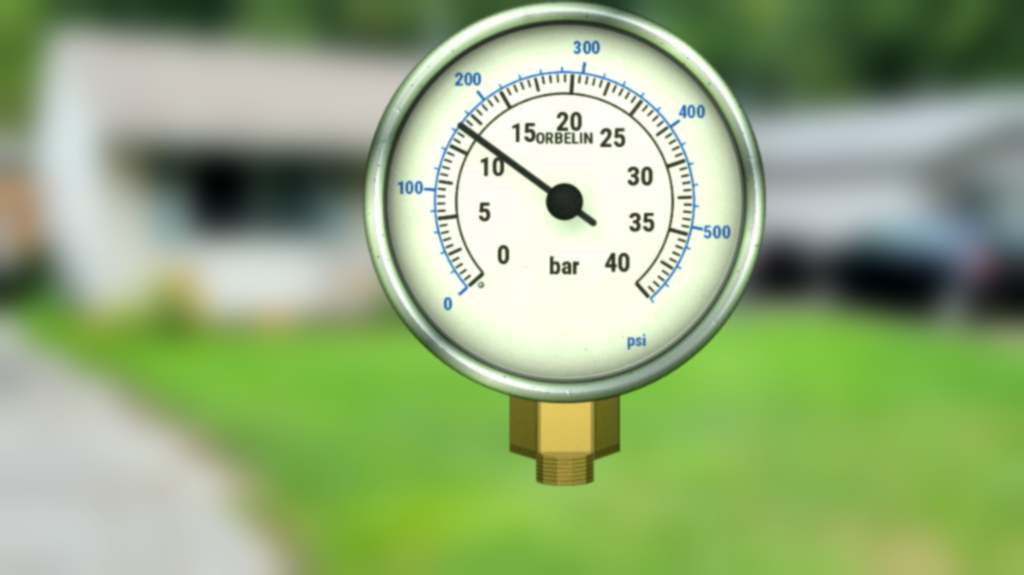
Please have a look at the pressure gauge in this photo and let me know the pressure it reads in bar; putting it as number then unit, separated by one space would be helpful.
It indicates 11.5 bar
